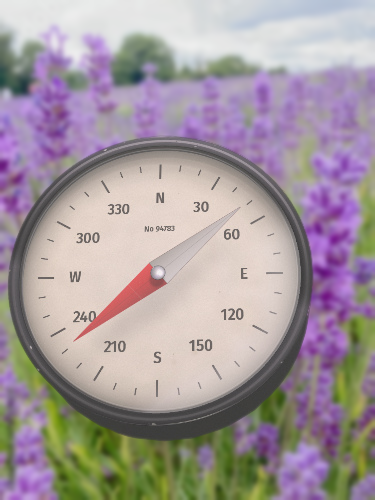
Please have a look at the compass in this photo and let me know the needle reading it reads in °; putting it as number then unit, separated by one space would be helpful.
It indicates 230 °
